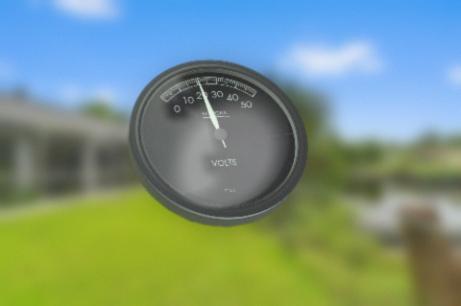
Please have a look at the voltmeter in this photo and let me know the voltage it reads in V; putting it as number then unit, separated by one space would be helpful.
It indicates 20 V
